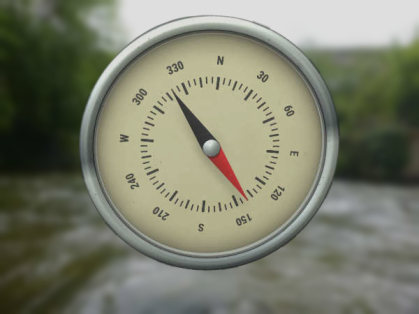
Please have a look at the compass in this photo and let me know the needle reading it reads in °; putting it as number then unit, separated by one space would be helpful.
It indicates 140 °
